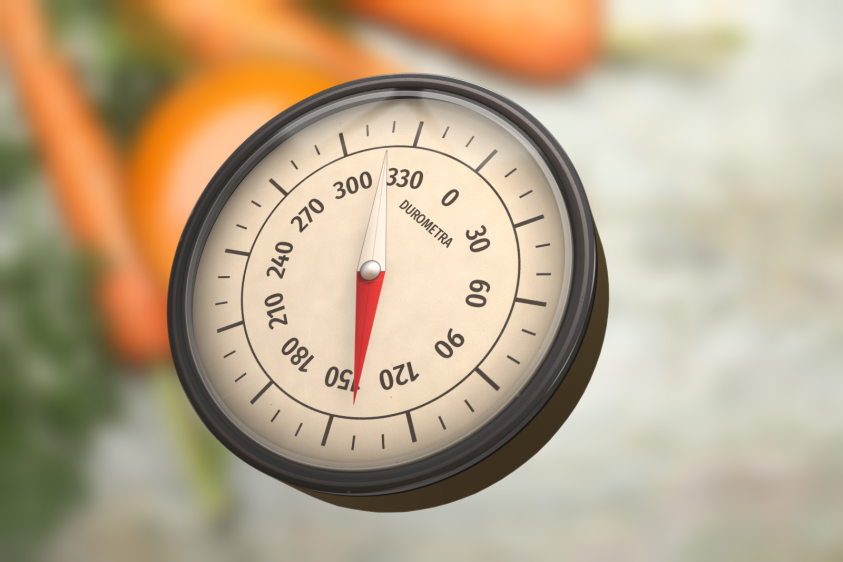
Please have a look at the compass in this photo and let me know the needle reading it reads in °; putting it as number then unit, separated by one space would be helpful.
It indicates 140 °
